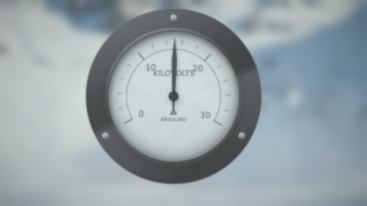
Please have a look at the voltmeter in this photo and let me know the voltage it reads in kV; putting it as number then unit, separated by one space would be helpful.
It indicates 15 kV
